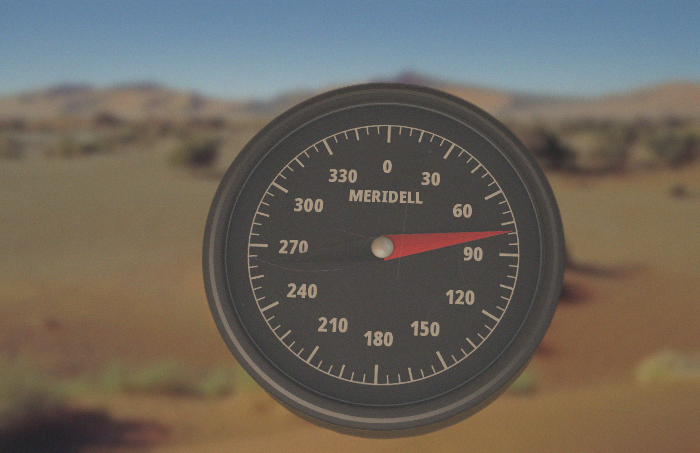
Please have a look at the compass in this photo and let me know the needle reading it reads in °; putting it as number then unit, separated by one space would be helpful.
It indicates 80 °
